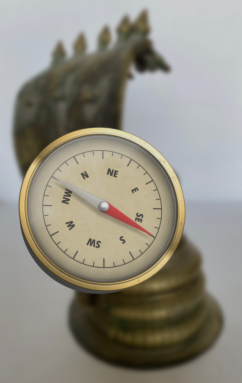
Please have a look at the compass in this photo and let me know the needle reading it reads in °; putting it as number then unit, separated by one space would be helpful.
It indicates 150 °
